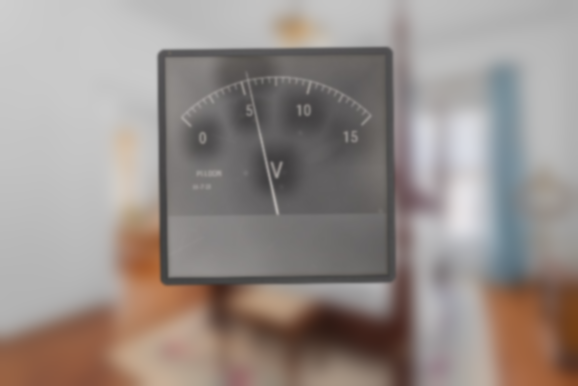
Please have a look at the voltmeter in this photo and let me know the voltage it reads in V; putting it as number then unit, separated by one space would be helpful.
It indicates 5.5 V
